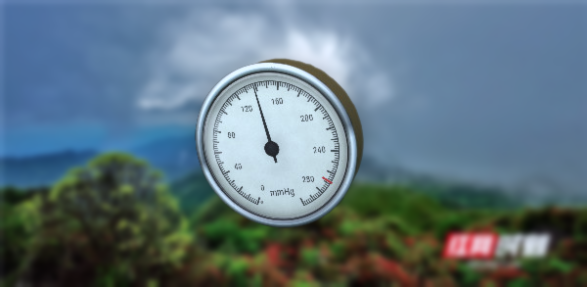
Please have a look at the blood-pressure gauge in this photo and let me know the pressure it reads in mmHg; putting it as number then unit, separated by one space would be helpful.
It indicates 140 mmHg
